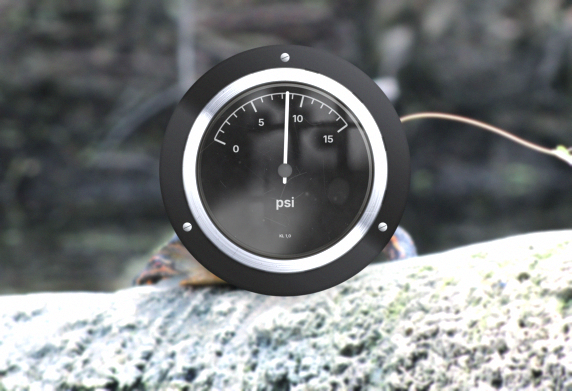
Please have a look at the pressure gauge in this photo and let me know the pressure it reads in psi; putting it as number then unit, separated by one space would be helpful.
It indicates 8.5 psi
